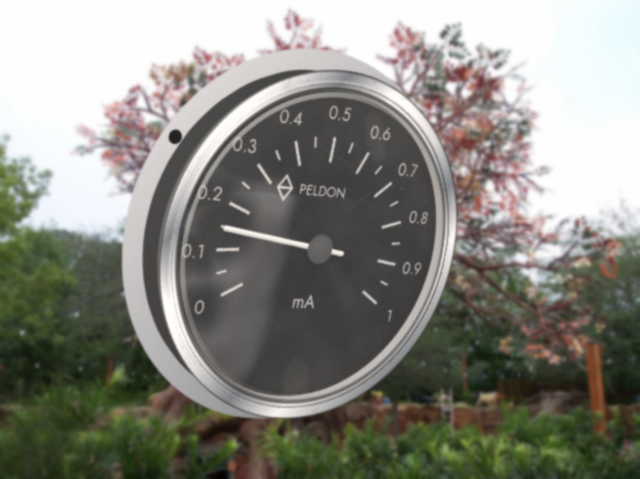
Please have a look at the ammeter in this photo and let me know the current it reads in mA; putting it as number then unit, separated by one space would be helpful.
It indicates 0.15 mA
